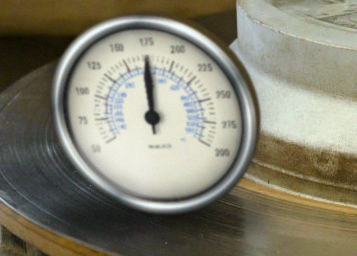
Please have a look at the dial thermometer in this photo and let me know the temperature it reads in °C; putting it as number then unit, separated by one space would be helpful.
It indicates 175 °C
